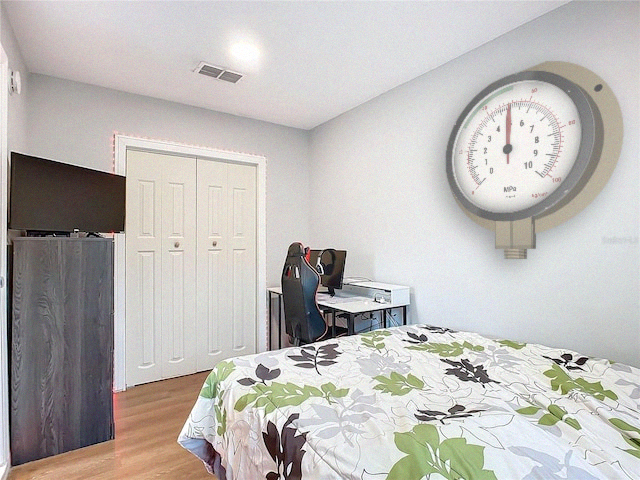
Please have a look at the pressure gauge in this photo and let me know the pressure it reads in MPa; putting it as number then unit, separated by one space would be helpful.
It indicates 5 MPa
